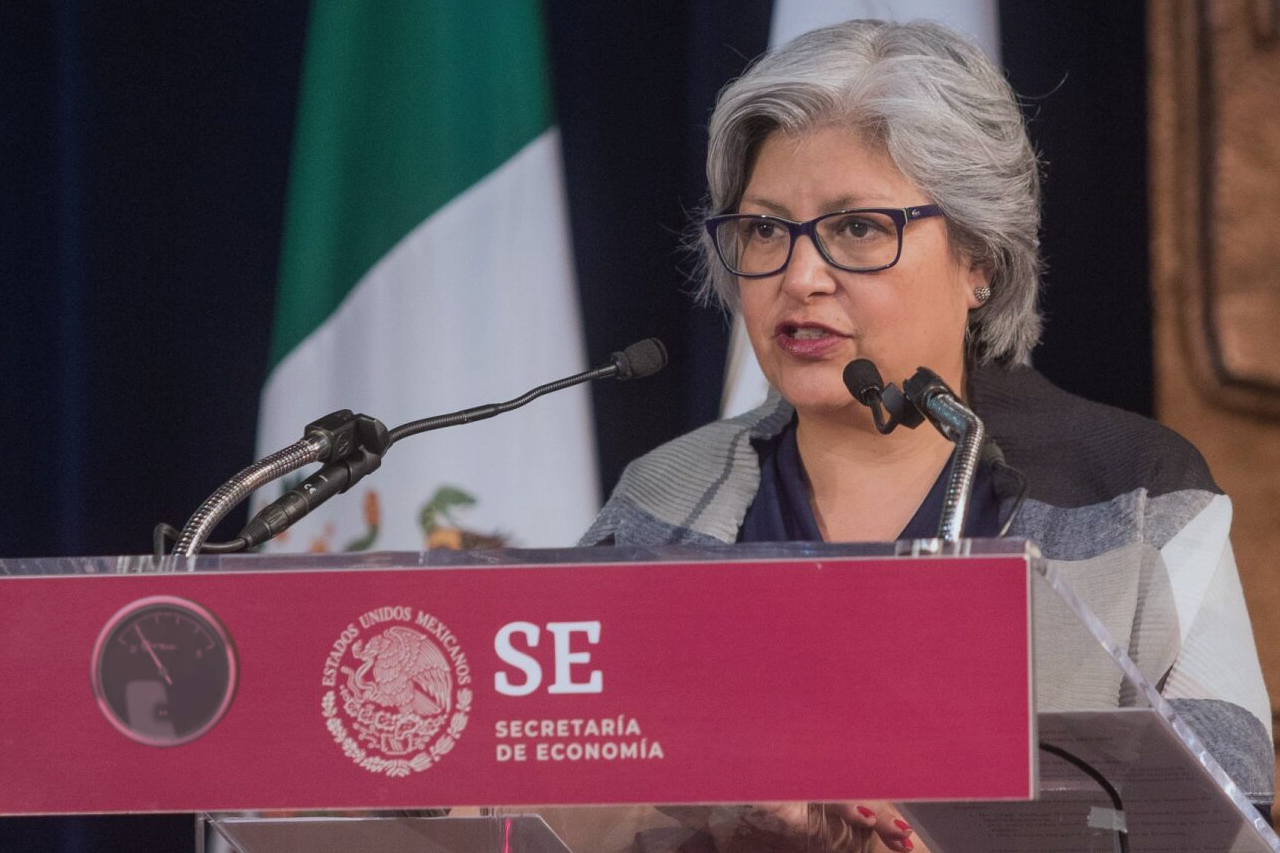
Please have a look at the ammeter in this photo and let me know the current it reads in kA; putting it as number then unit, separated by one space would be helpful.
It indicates 1 kA
